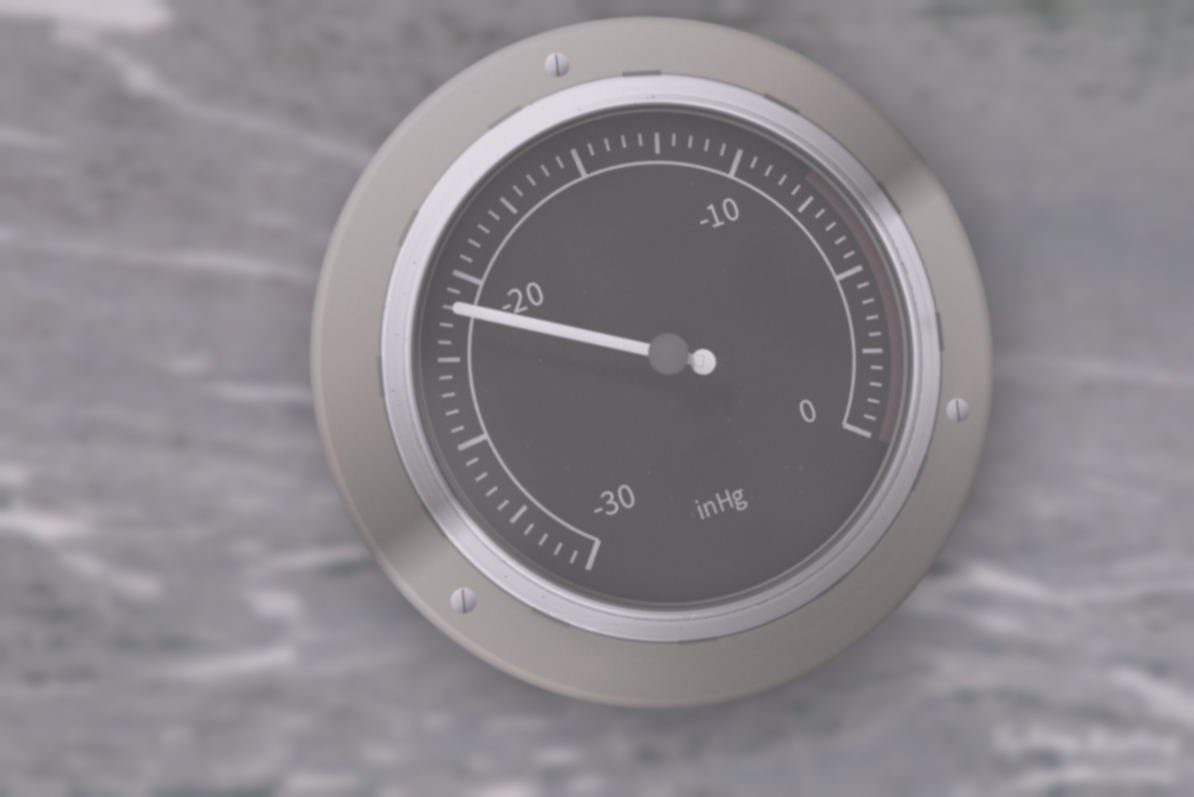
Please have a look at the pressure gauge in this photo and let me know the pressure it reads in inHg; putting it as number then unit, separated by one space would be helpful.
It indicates -21 inHg
